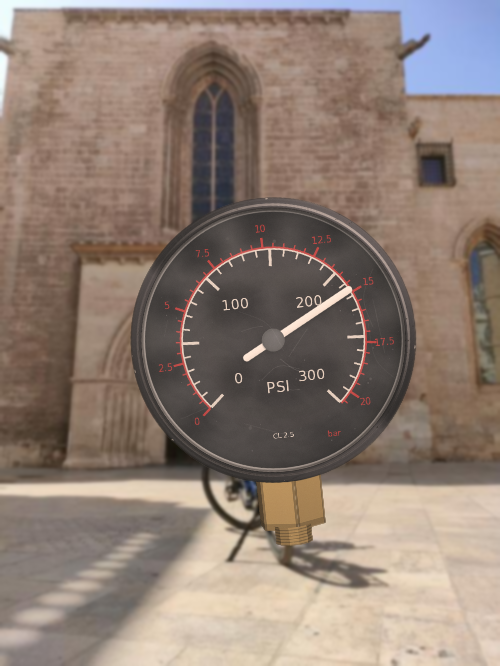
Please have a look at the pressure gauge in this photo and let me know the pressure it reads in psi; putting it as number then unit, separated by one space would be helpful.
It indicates 215 psi
